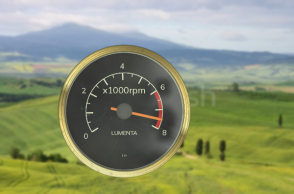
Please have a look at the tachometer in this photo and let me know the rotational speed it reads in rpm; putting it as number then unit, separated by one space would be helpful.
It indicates 7500 rpm
